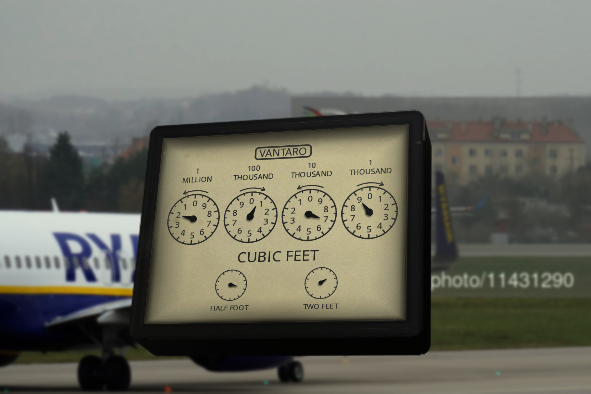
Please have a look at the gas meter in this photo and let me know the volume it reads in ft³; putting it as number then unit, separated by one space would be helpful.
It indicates 206900 ft³
